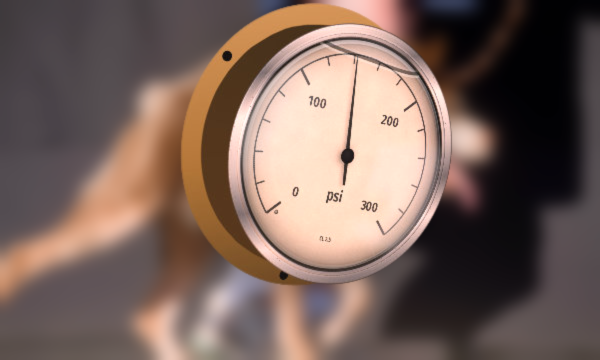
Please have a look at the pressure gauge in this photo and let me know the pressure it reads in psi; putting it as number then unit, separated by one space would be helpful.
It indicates 140 psi
